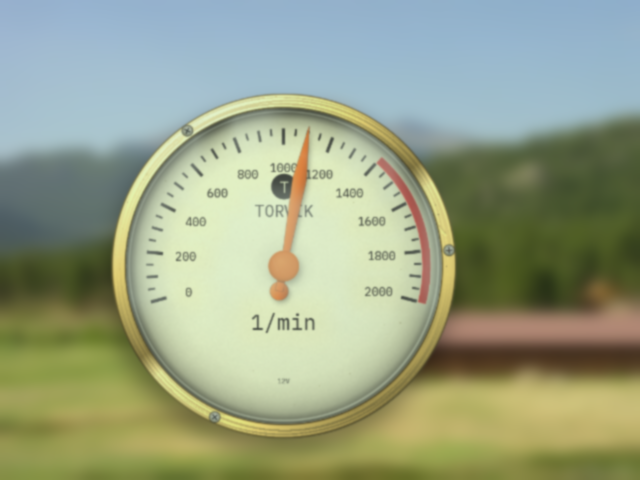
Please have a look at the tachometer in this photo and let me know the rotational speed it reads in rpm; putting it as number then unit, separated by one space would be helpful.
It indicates 1100 rpm
